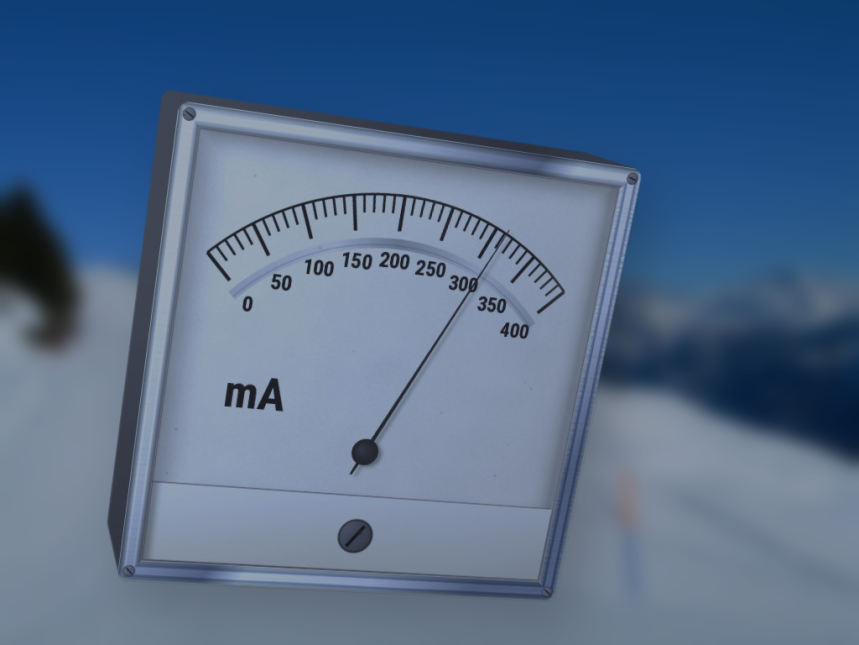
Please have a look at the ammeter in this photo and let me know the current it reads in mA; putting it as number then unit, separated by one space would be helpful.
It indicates 310 mA
